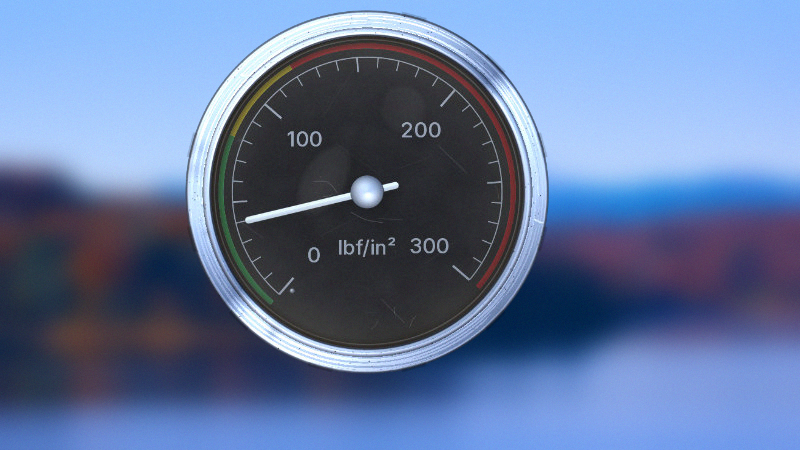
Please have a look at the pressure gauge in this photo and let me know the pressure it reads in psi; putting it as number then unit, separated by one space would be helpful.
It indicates 40 psi
